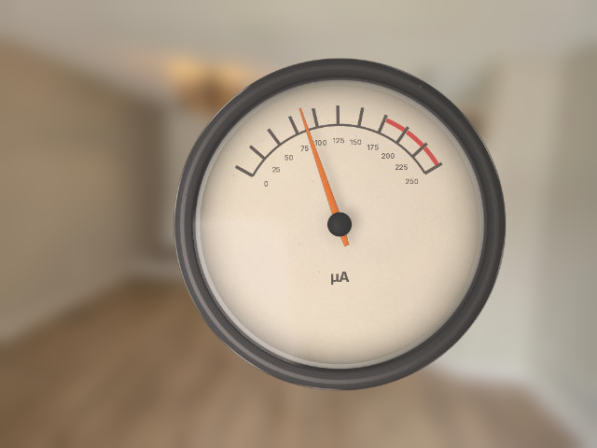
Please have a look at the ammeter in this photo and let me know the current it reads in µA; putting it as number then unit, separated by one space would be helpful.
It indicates 87.5 µA
